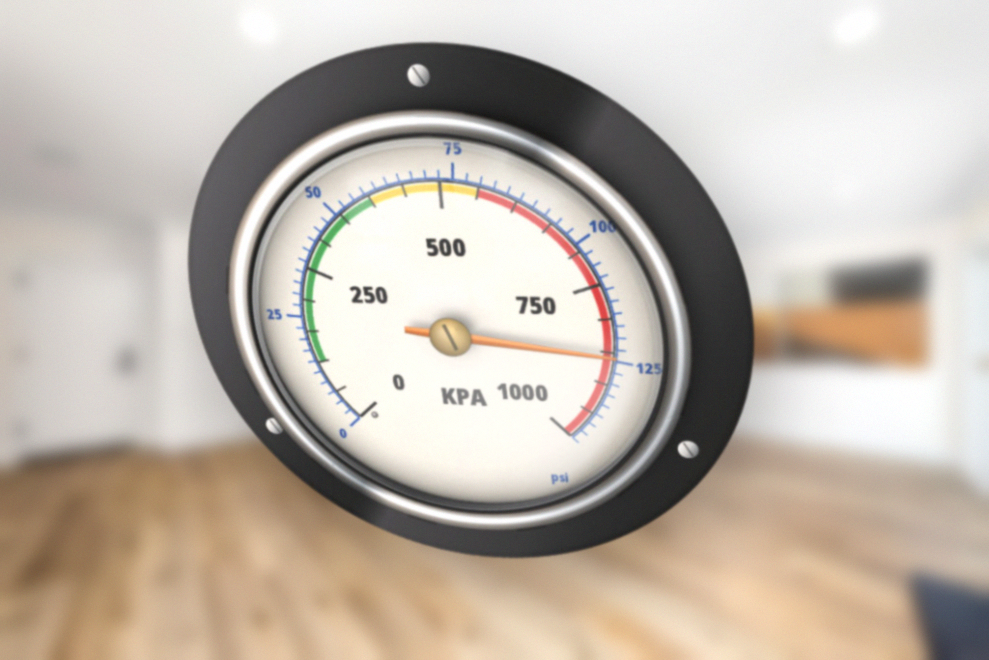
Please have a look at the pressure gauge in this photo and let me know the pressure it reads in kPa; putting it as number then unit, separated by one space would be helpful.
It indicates 850 kPa
